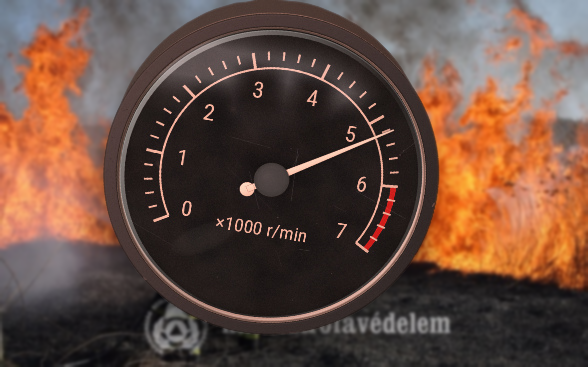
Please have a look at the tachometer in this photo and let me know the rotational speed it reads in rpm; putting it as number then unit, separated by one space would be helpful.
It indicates 5200 rpm
